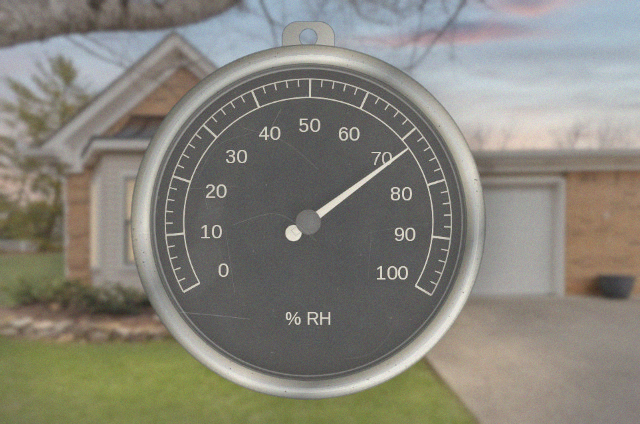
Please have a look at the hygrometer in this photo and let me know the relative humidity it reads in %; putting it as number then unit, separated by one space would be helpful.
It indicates 72 %
